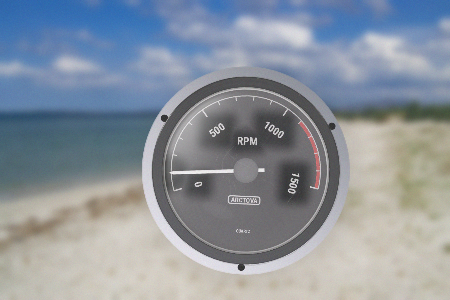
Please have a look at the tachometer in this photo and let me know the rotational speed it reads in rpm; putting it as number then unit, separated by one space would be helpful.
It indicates 100 rpm
